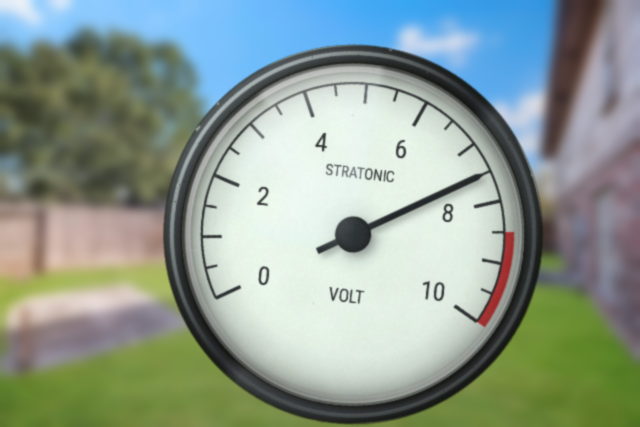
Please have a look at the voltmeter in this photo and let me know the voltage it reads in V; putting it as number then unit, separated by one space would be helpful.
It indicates 7.5 V
